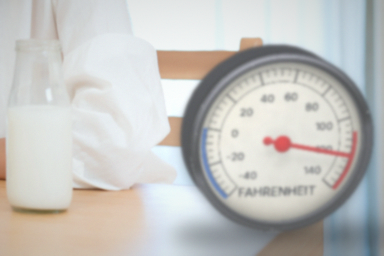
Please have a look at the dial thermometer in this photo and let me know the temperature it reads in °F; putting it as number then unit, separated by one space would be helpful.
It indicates 120 °F
